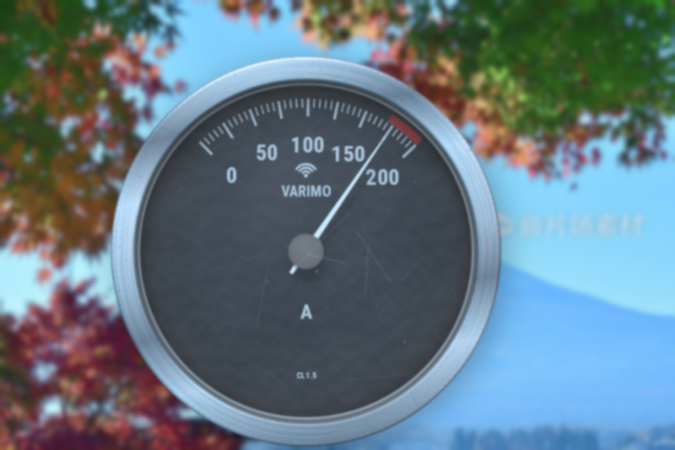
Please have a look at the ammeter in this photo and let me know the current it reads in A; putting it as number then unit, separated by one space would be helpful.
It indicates 175 A
